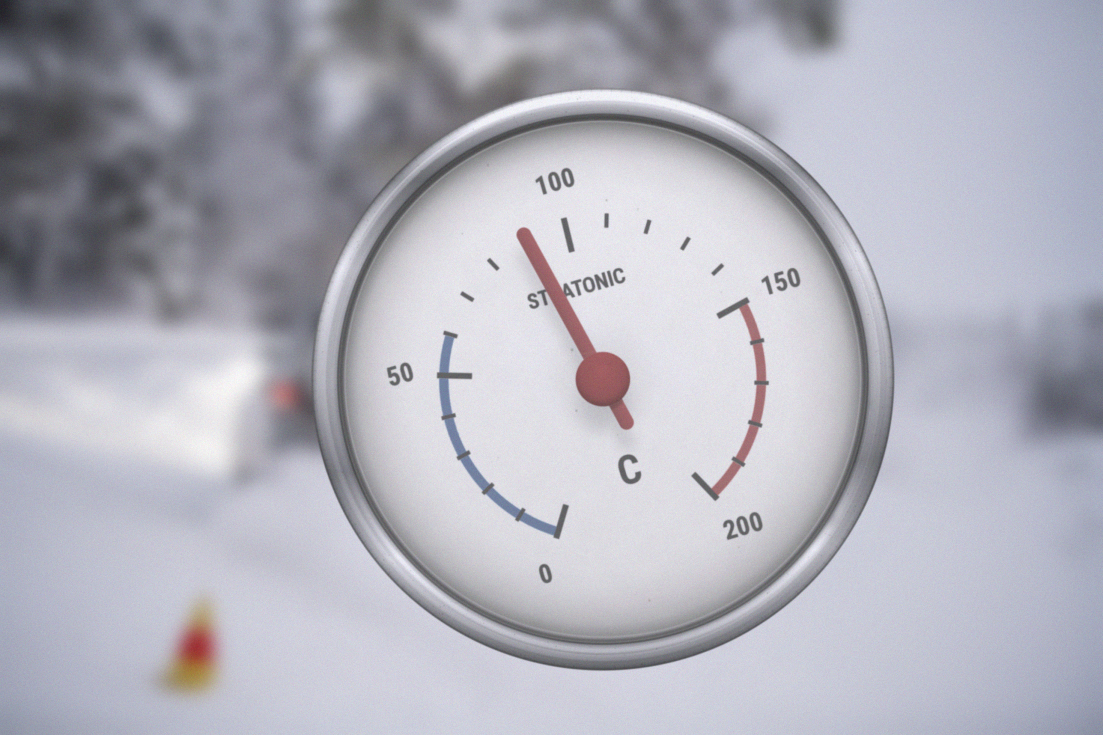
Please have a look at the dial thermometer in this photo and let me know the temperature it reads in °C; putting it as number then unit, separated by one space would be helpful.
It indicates 90 °C
